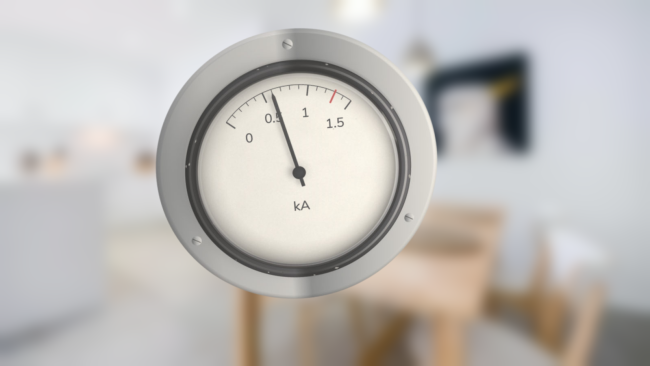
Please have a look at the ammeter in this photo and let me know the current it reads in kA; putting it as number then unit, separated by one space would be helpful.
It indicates 0.6 kA
